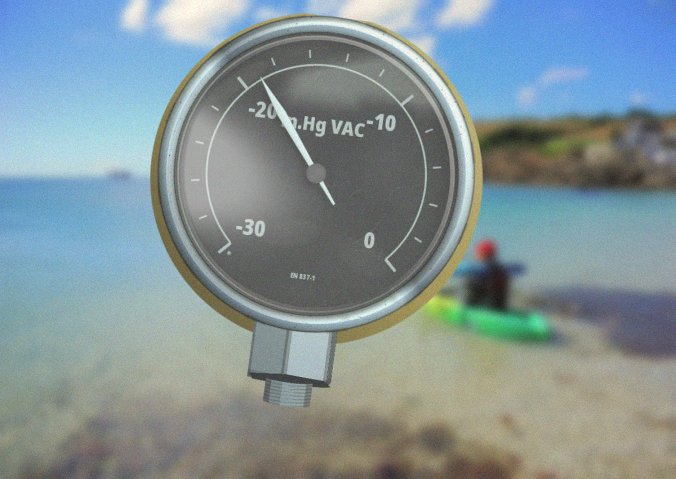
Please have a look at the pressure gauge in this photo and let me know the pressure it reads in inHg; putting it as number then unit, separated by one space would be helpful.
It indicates -19 inHg
